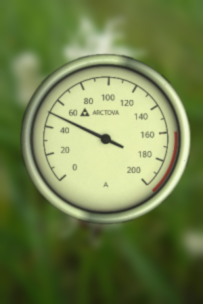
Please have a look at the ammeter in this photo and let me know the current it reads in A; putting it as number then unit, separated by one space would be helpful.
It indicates 50 A
